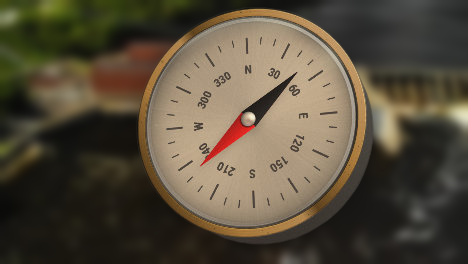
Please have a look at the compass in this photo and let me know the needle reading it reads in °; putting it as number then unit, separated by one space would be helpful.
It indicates 230 °
